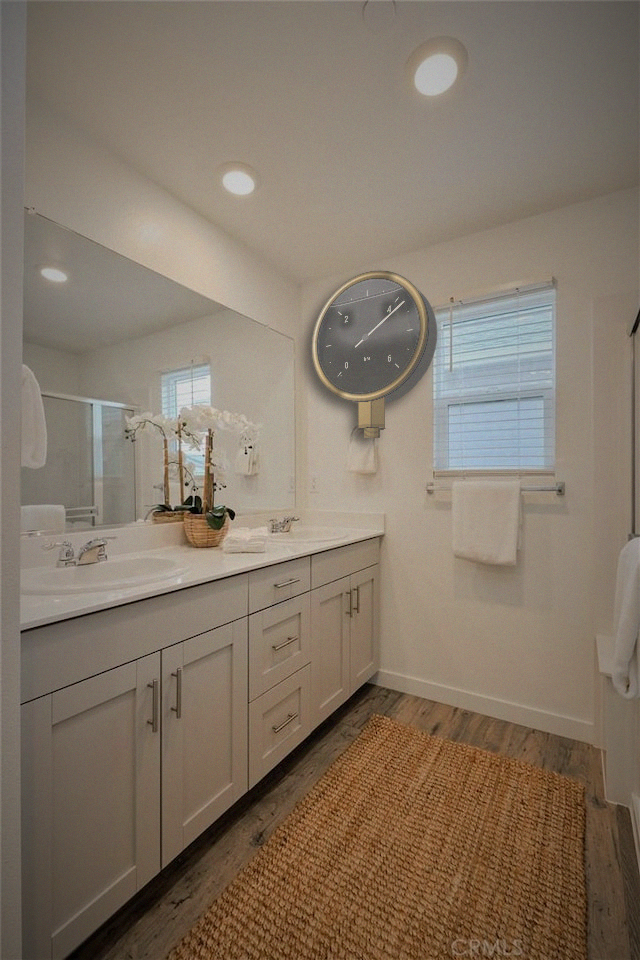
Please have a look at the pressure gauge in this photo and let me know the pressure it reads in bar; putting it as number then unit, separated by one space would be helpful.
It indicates 4.25 bar
